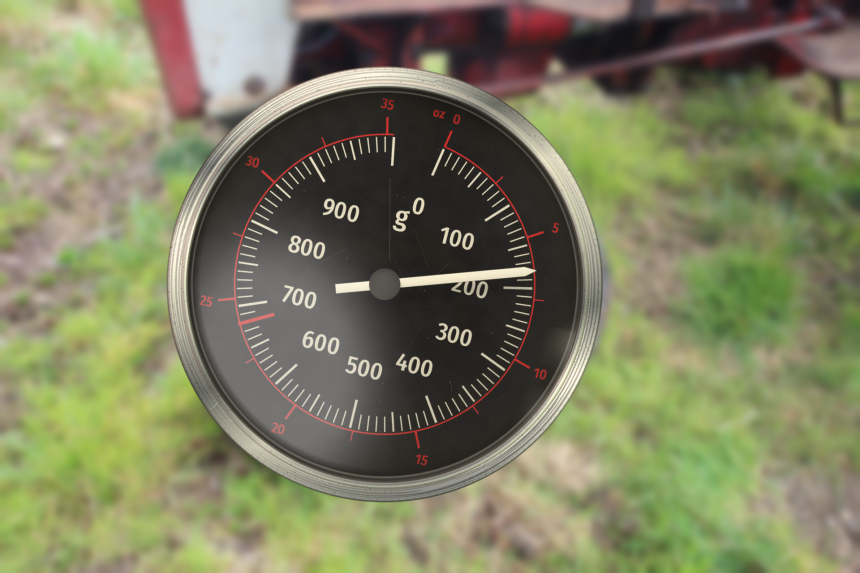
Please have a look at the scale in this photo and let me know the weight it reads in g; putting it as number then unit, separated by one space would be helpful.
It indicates 180 g
